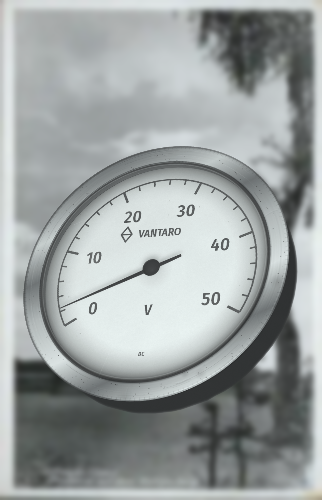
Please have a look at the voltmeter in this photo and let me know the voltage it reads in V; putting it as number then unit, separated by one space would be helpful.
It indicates 2 V
